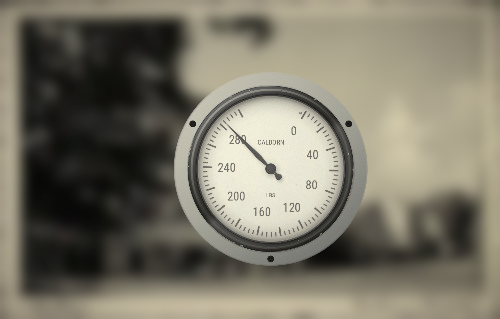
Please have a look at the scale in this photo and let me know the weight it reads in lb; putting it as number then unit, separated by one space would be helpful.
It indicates 284 lb
